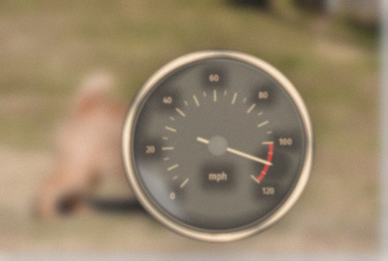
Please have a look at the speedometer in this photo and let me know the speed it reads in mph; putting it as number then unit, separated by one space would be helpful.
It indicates 110 mph
